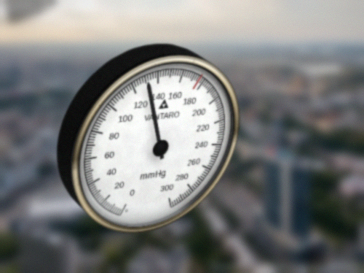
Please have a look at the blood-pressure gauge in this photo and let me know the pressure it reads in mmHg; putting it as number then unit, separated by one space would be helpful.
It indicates 130 mmHg
